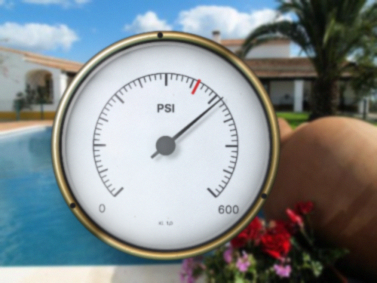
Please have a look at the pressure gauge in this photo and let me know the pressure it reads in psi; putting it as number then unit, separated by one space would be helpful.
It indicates 410 psi
